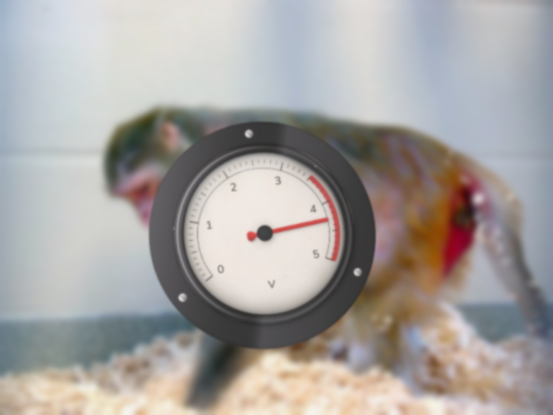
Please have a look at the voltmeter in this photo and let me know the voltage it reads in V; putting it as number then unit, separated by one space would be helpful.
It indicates 4.3 V
